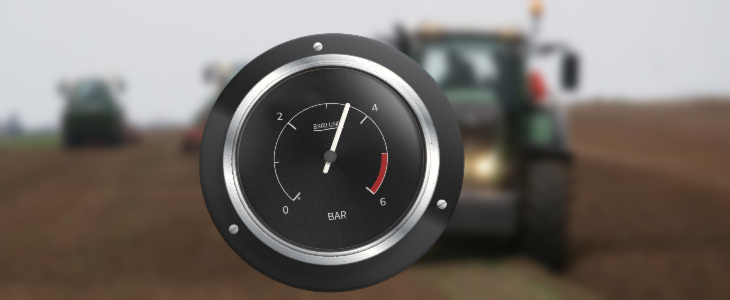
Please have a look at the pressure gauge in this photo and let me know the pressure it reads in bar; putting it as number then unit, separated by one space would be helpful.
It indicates 3.5 bar
